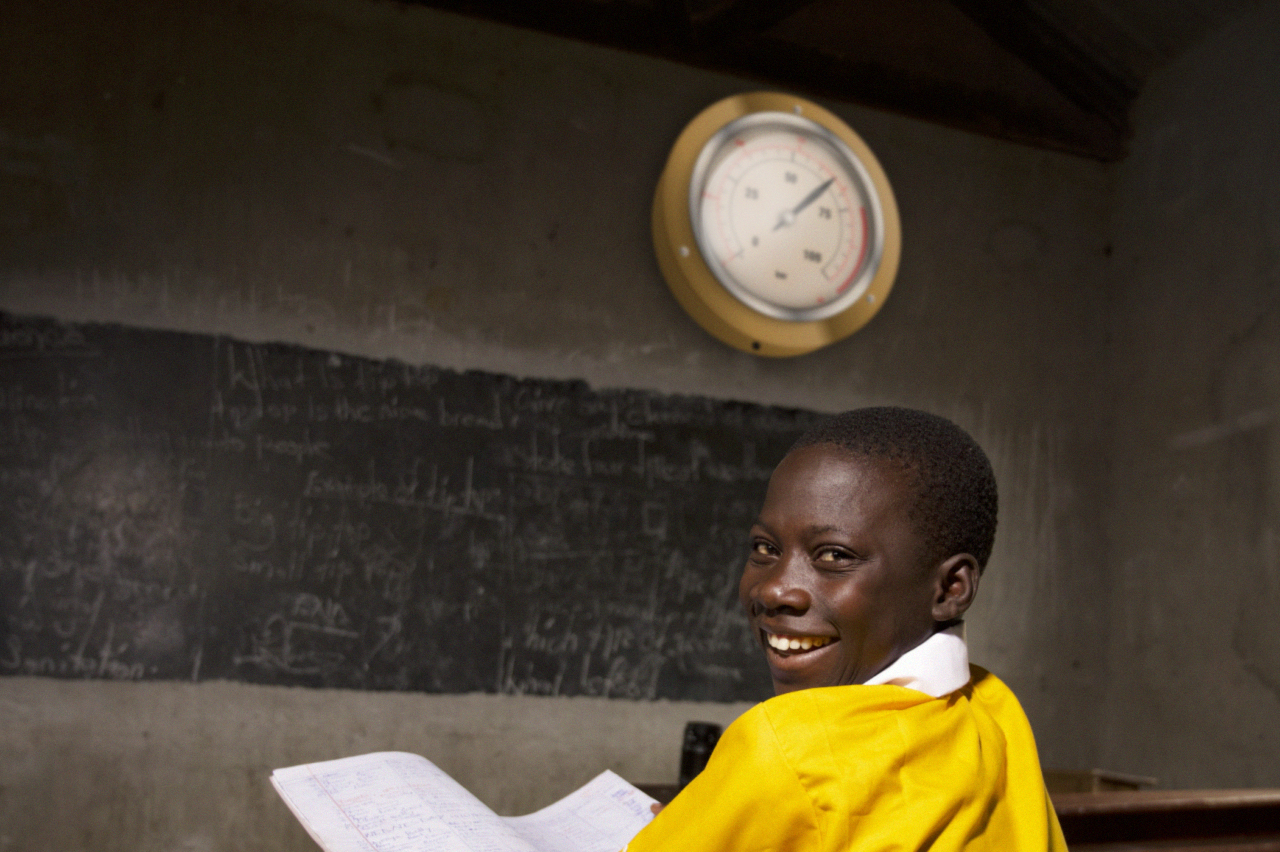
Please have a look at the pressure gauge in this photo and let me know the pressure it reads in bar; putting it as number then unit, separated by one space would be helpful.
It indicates 65 bar
